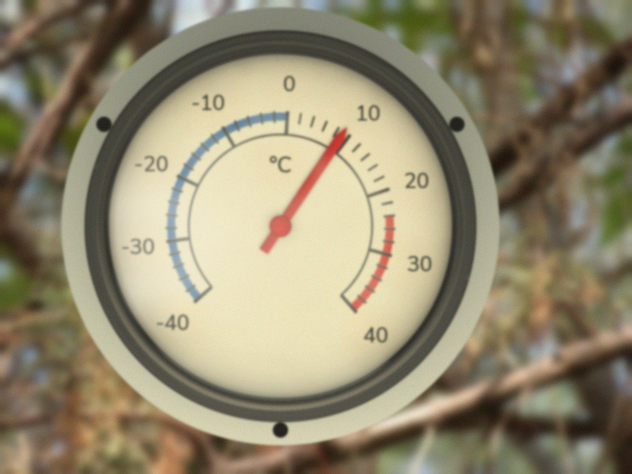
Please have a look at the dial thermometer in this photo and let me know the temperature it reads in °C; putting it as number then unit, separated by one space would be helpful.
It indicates 9 °C
